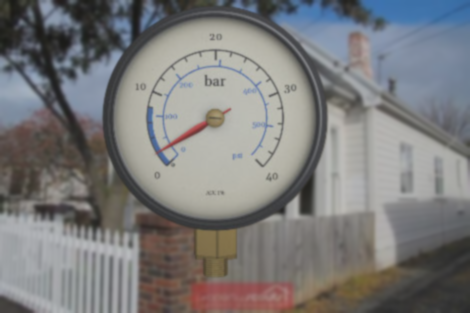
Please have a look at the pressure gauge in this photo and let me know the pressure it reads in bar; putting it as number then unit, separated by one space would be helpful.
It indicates 2 bar
